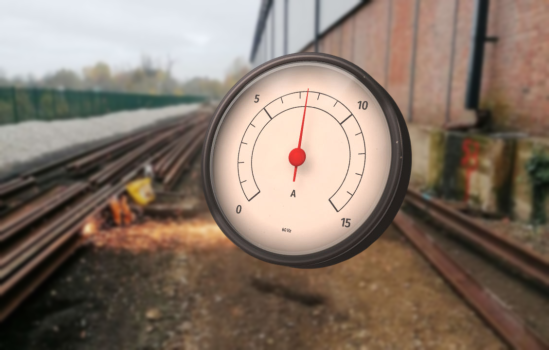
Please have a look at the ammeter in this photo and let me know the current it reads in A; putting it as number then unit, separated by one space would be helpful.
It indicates 7.5 A
